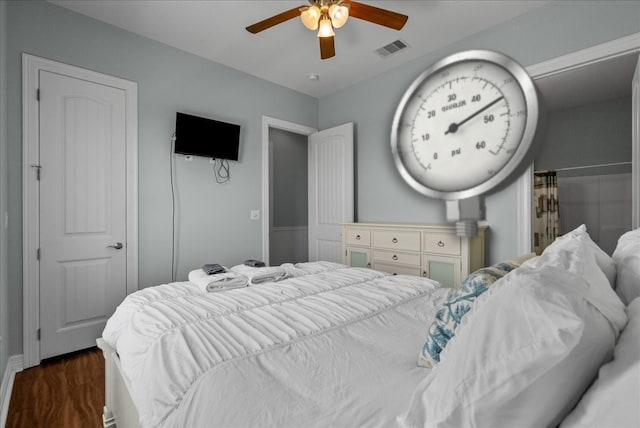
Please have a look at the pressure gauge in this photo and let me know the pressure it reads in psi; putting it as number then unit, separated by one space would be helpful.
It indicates 46 psi
